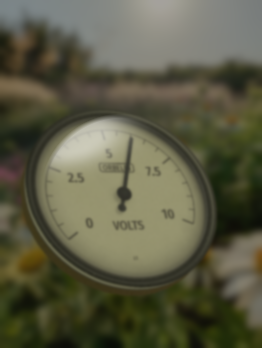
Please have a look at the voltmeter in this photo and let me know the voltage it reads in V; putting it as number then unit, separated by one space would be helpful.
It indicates 6 V
